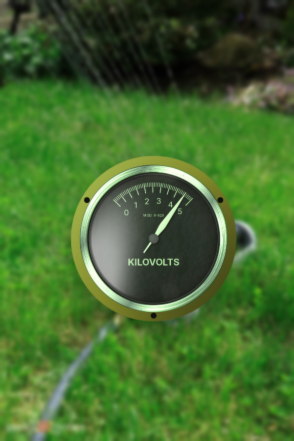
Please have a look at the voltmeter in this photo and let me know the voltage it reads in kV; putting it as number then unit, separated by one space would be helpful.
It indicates 4.5 kV
